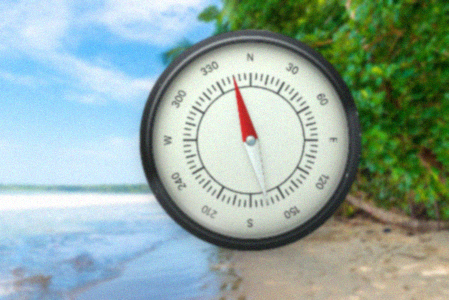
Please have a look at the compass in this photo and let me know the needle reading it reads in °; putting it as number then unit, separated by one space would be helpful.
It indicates 345 °
